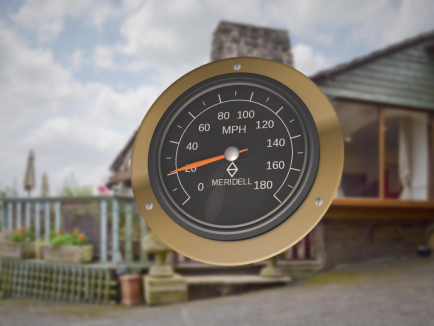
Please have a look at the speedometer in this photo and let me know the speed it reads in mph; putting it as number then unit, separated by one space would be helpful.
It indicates 20 mph
